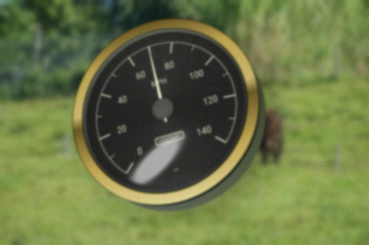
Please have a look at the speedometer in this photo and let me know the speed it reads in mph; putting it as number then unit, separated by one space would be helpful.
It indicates 70 mph
